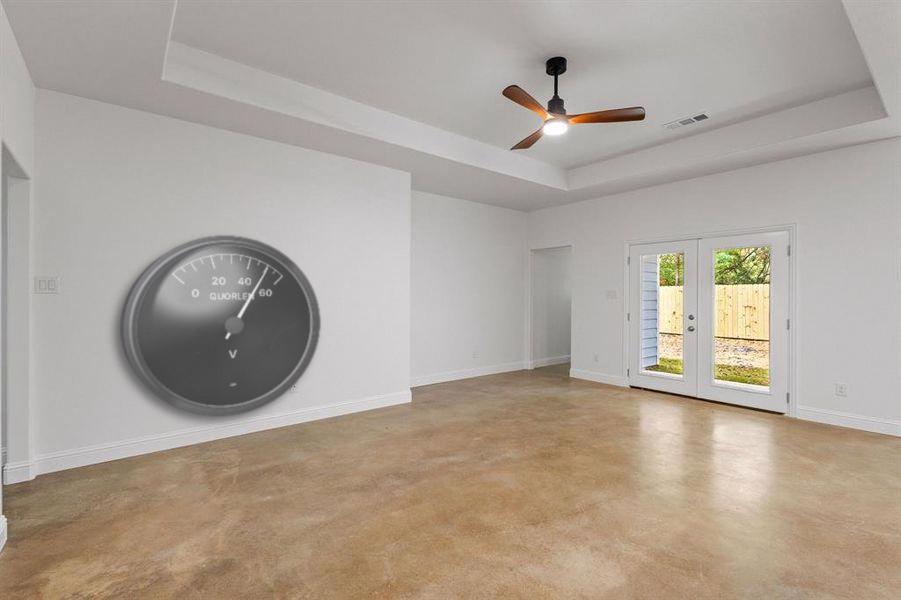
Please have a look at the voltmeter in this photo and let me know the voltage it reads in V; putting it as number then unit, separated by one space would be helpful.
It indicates 50 V
